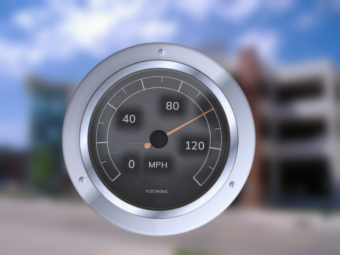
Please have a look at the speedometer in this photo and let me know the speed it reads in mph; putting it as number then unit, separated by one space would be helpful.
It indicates 100 mph
